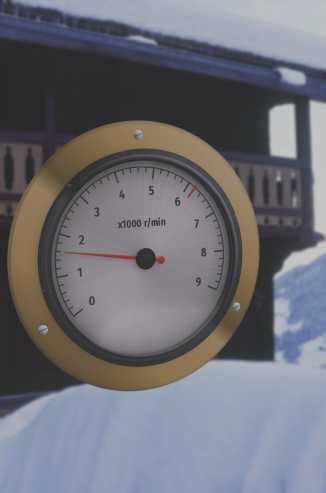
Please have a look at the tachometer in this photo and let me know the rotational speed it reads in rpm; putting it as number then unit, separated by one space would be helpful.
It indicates 1600 rpm
